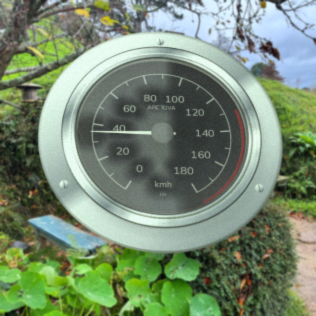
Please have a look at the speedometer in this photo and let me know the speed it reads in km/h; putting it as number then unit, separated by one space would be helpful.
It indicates 35 km/h
